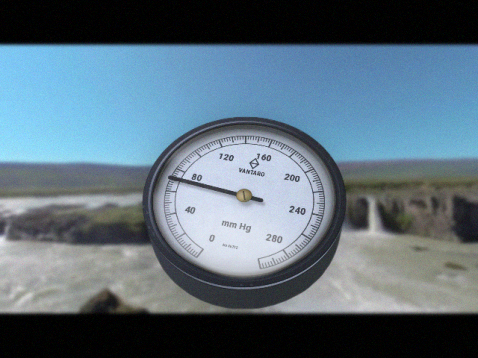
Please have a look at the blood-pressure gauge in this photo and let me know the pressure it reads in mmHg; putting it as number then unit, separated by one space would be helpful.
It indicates 70 mmHg
